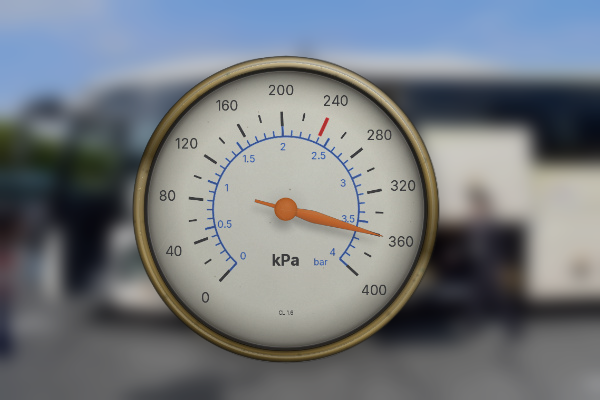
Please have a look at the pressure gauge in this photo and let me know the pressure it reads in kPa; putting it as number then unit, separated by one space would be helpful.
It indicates 360 kPa
